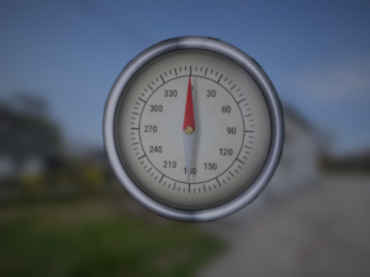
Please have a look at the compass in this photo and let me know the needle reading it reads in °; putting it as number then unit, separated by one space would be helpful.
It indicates 0 °
